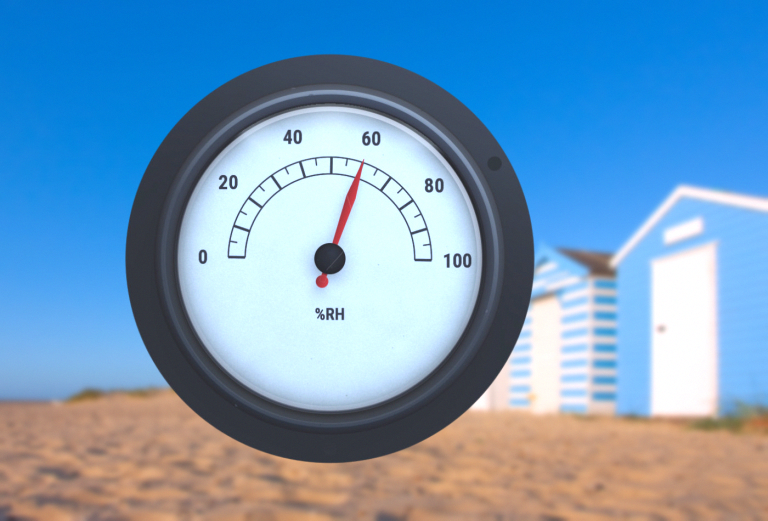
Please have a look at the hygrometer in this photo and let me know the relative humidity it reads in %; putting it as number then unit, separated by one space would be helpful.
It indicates 60 %
